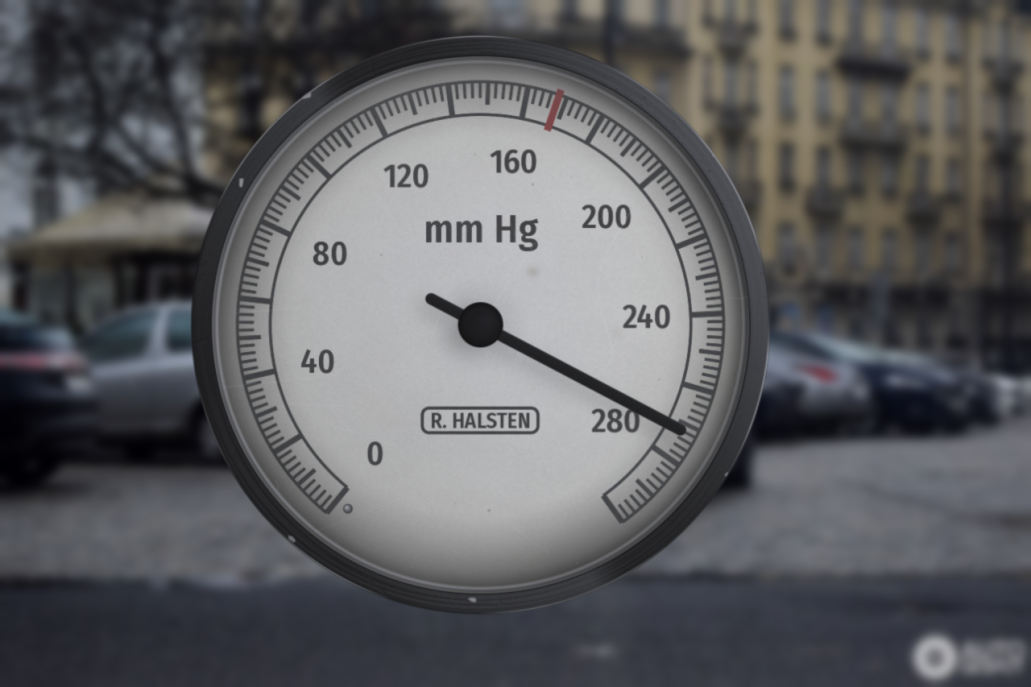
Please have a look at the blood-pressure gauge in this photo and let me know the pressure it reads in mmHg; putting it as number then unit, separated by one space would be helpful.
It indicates 272 mmHg
